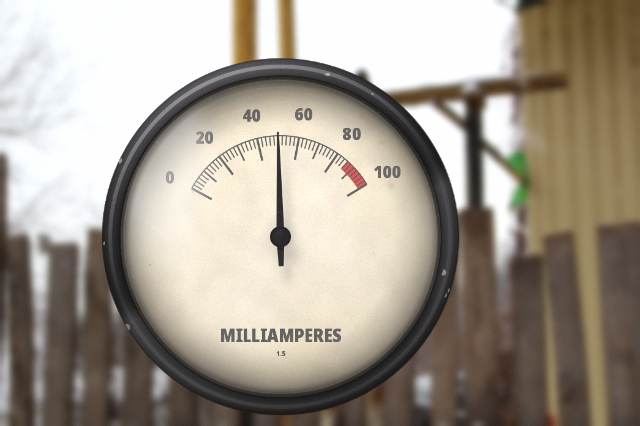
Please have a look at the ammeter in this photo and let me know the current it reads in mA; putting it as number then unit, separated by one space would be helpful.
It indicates 50 mA
